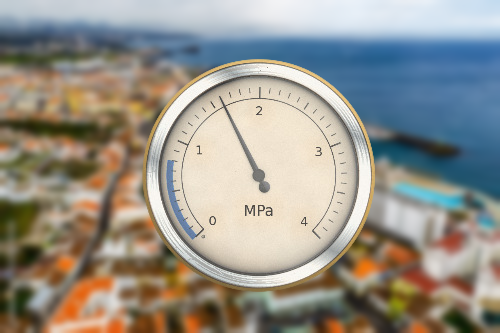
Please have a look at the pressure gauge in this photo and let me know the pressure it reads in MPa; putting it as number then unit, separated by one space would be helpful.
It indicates 1.6 MPa
